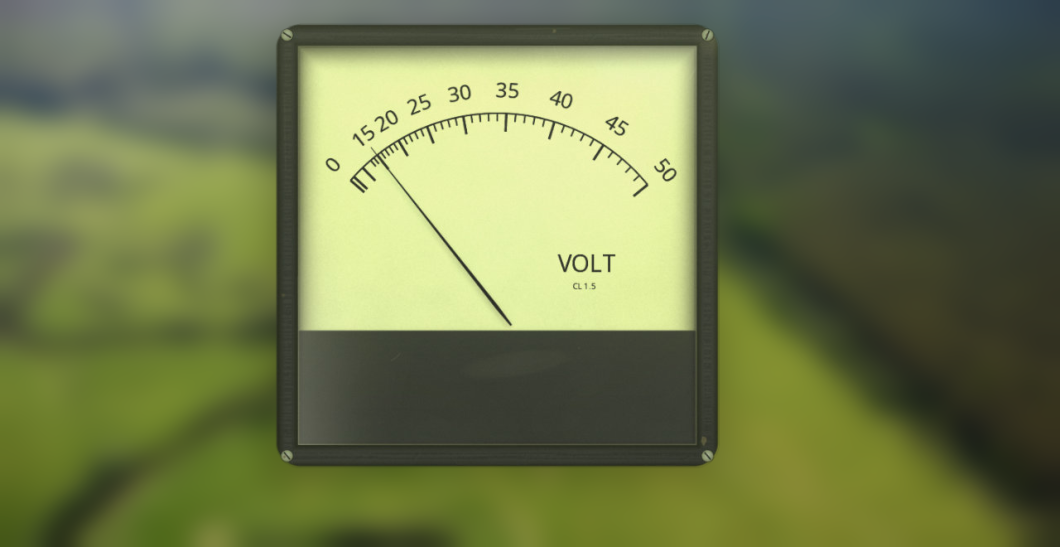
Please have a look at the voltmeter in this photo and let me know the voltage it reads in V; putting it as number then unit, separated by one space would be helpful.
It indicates 15 V
